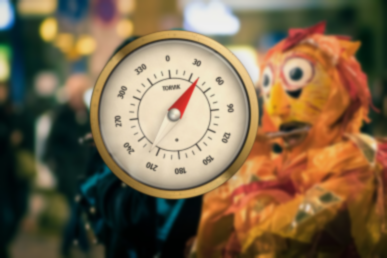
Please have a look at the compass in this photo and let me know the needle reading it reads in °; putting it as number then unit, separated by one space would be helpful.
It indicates 40 °
